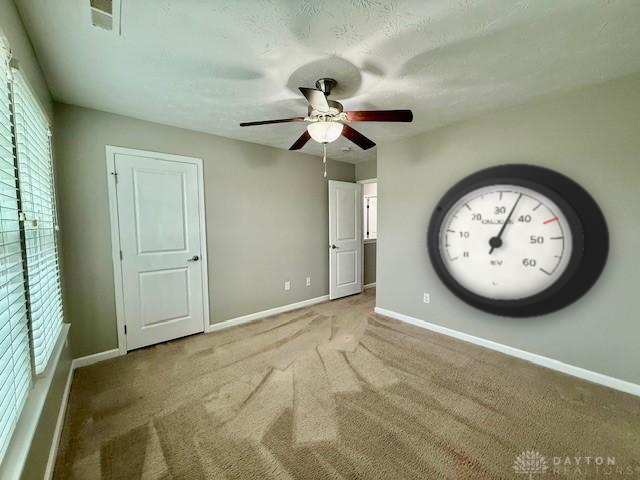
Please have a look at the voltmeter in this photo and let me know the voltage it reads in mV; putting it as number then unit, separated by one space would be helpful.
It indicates 35 mV
